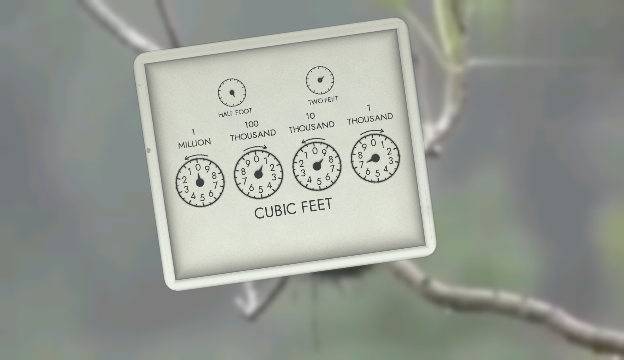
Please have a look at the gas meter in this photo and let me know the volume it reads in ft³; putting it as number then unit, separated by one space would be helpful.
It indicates 8700 ft³
